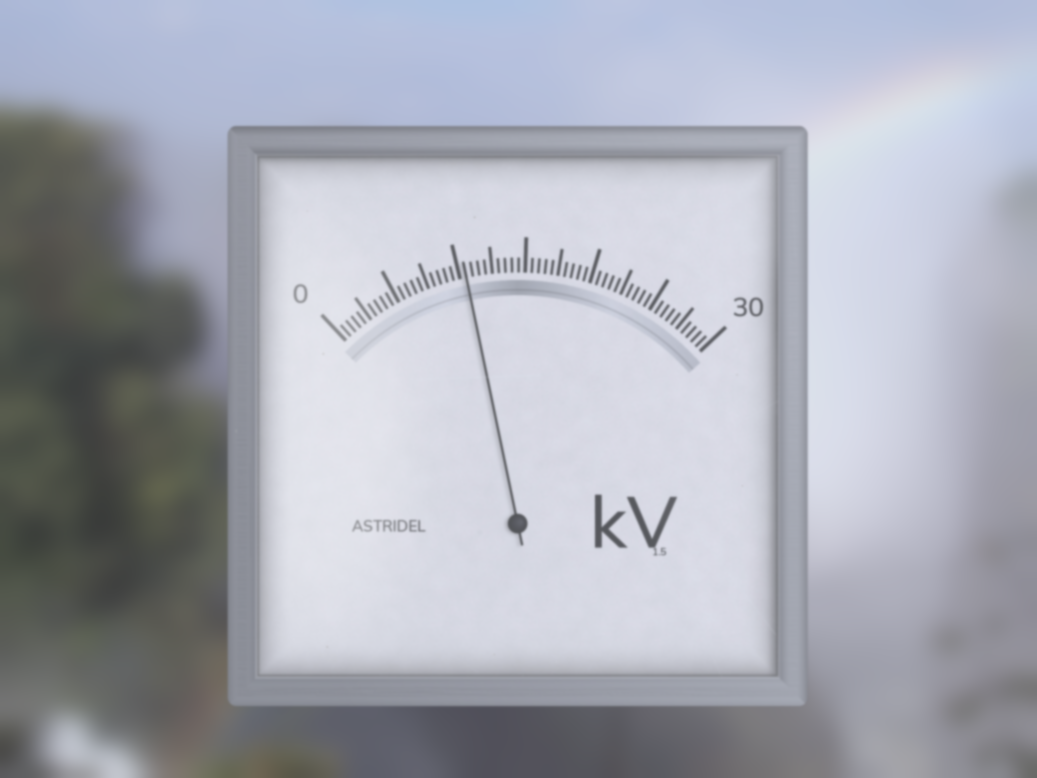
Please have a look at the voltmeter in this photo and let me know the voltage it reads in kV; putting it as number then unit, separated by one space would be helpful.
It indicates 10.5 kV
